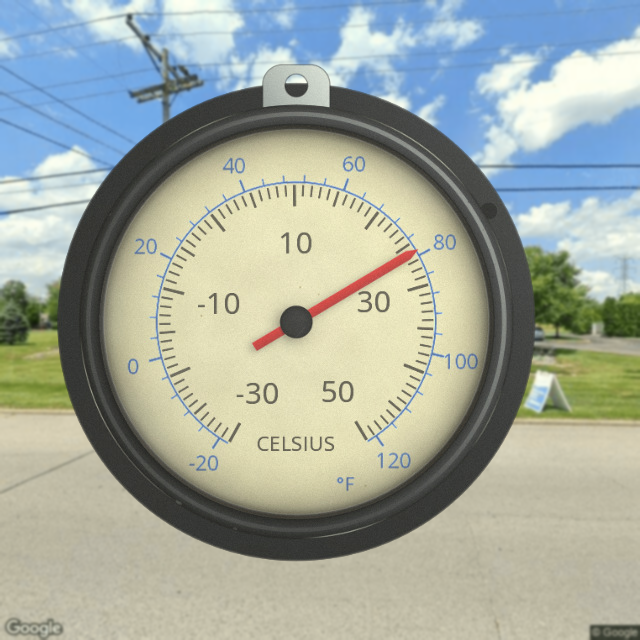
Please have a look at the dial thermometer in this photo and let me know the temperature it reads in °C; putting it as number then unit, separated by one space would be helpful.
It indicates 26 °C
